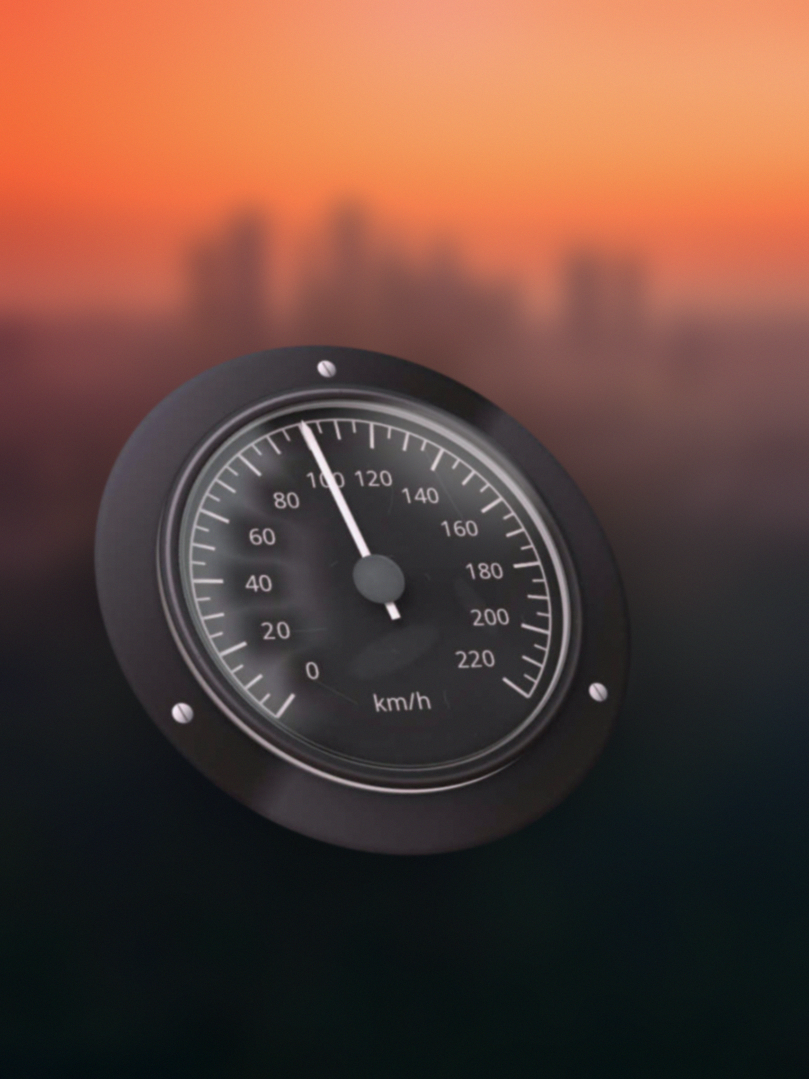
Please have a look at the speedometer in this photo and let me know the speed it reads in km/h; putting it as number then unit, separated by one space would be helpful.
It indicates 100 km/h
